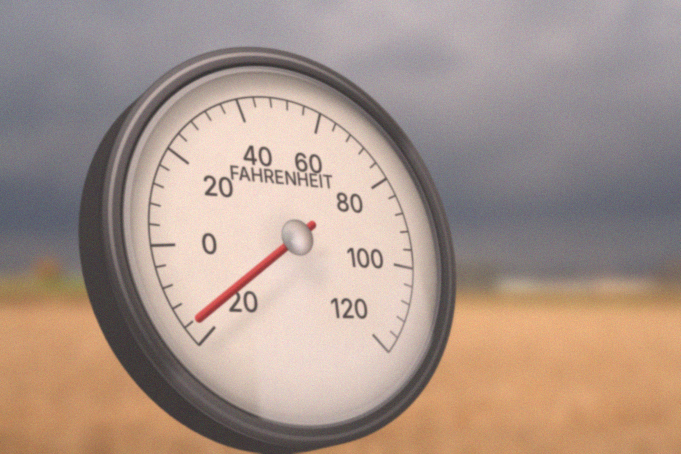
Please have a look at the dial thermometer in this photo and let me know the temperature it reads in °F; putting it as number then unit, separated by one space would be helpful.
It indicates -16 °F
